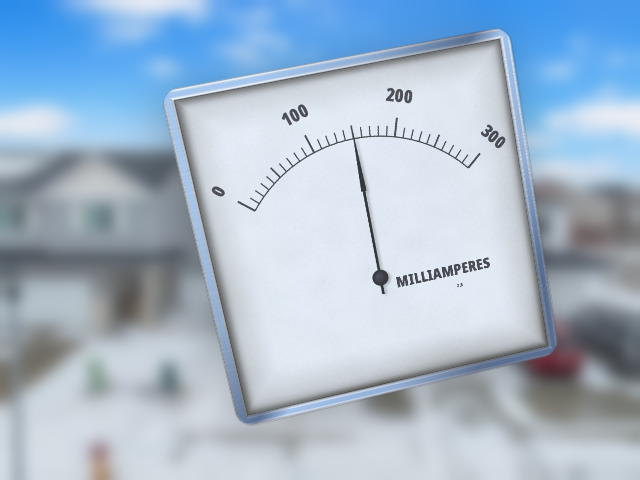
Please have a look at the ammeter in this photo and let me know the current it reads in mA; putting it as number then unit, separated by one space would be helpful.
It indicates 150 mA
